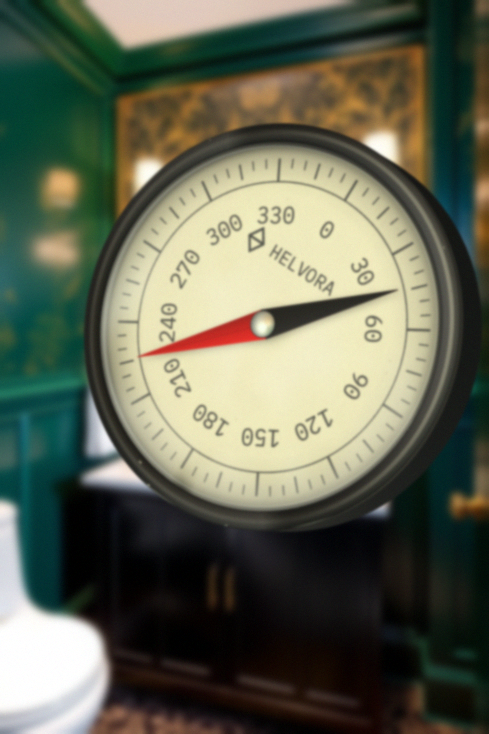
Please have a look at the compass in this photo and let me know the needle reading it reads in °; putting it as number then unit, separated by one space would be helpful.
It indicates 225 °
